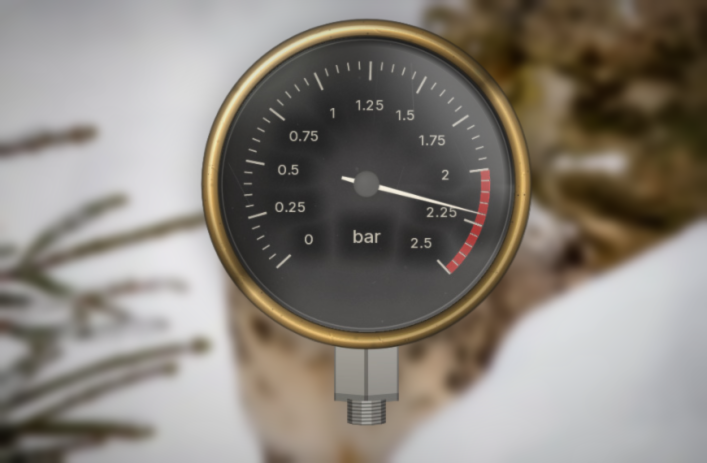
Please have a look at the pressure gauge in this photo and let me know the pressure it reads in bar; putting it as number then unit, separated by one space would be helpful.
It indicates 2.2 bar
